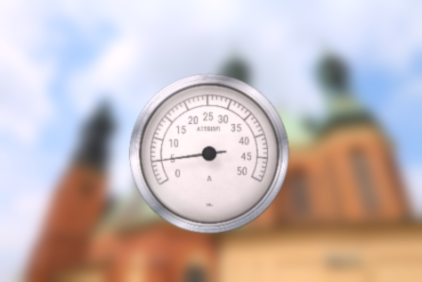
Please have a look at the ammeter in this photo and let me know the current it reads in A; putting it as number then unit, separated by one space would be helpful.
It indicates 5 A
